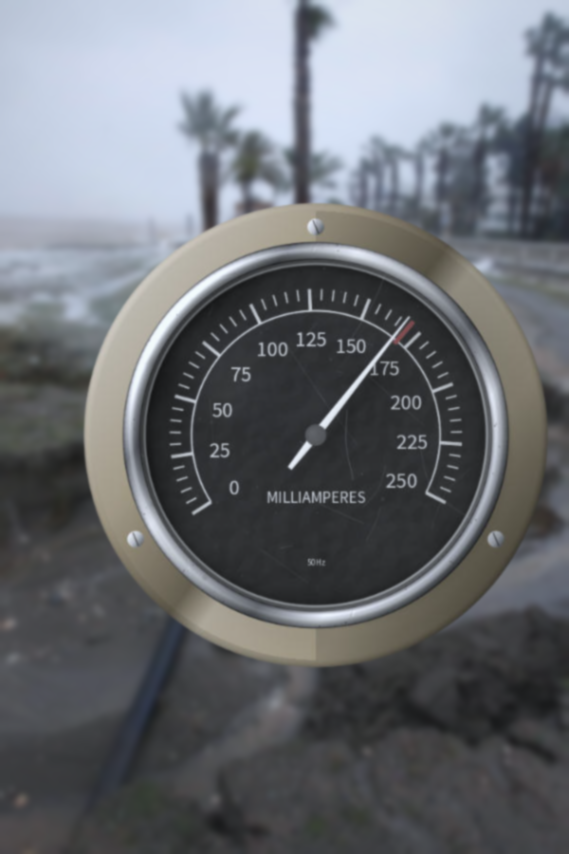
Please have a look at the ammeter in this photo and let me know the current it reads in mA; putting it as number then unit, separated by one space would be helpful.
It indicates 167.5 mA
